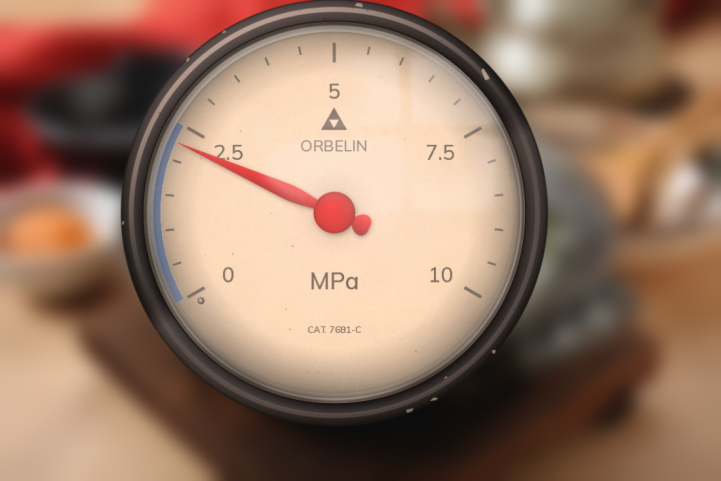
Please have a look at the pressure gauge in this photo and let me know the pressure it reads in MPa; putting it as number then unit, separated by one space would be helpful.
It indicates 2.25 MPa
